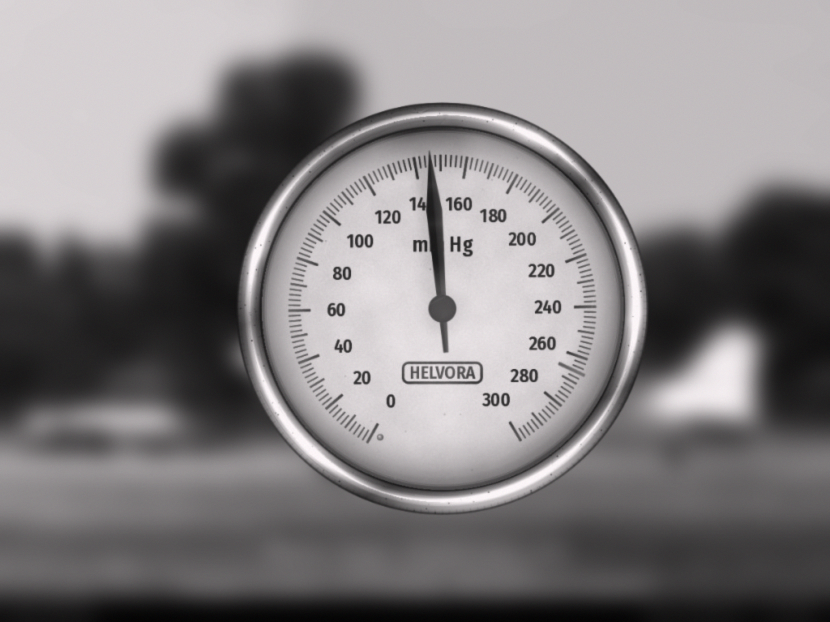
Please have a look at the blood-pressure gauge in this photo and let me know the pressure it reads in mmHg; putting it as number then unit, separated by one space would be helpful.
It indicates 146 mmHg
